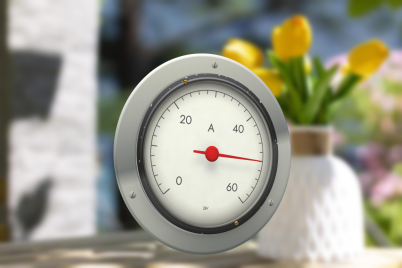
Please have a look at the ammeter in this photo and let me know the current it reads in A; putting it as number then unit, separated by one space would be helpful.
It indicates 50 A
